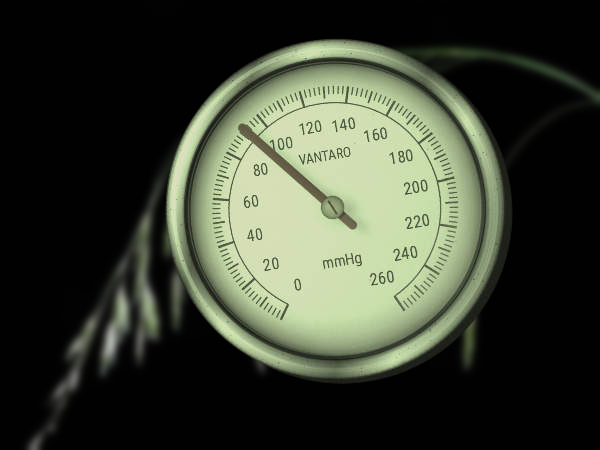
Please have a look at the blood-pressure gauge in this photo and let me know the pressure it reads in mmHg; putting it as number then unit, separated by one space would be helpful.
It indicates 92 mmHg
